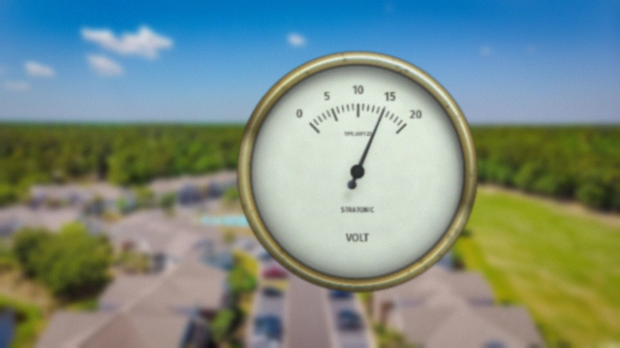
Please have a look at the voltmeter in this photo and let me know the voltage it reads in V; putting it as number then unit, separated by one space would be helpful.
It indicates 15 V
